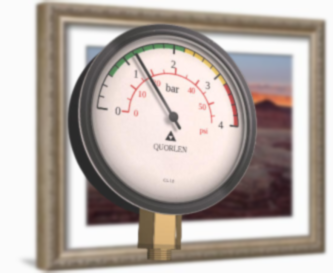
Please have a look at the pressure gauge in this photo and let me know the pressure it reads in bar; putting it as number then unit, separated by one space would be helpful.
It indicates 1.2 bar
